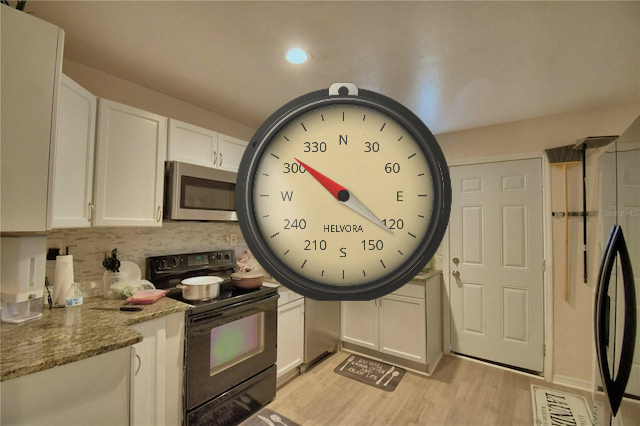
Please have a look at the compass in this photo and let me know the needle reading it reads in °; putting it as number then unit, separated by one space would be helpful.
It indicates 307.5 °
